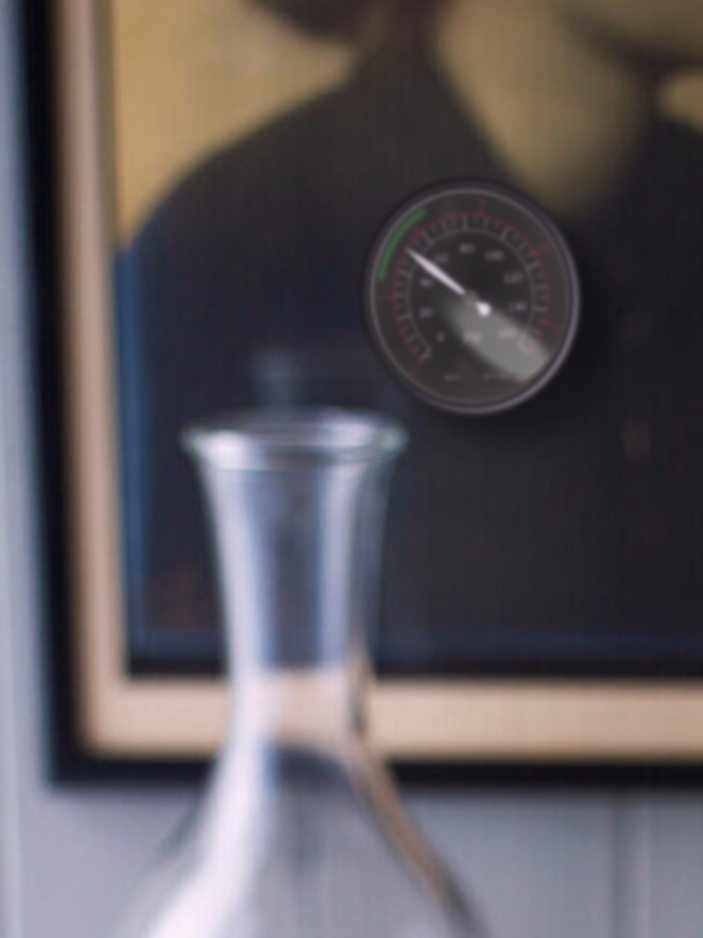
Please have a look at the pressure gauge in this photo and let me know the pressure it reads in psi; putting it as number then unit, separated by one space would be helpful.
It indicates 50 psi
